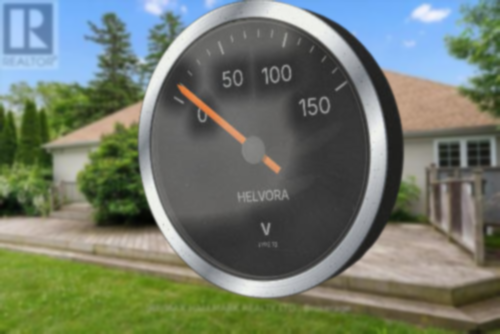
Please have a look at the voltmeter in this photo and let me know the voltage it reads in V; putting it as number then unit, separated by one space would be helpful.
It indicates 10 V
